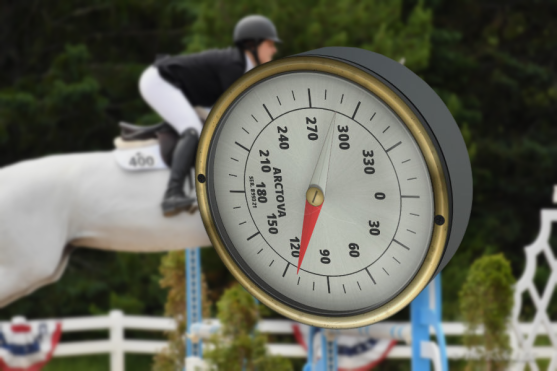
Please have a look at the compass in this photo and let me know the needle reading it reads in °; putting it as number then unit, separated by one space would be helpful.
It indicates 110 °
